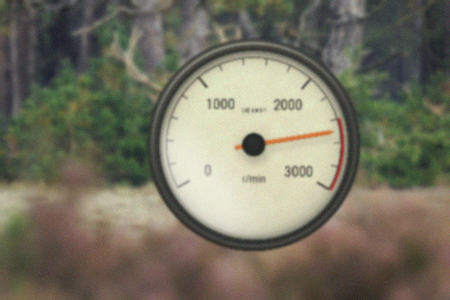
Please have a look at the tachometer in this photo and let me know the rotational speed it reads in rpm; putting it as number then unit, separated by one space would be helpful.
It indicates 2500 rpm
